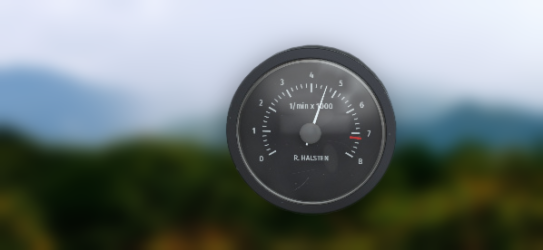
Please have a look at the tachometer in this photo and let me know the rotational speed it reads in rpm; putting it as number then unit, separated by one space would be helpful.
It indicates 4600 rpm
